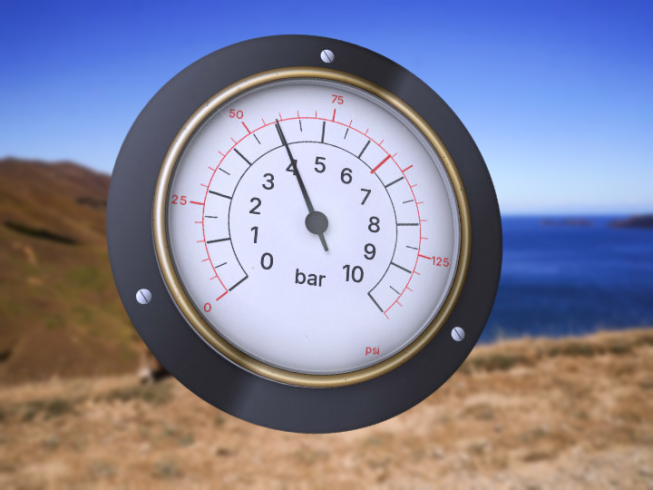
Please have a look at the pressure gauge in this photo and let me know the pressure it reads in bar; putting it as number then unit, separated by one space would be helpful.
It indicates 4 bar
